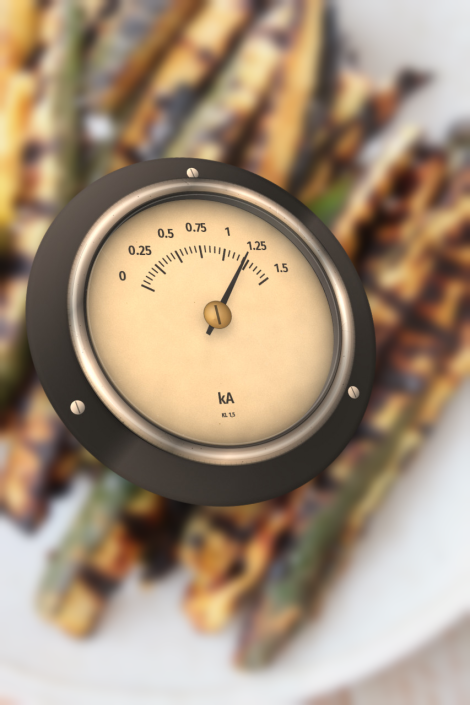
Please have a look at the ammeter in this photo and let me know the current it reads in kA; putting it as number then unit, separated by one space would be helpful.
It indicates 1.2 kA
